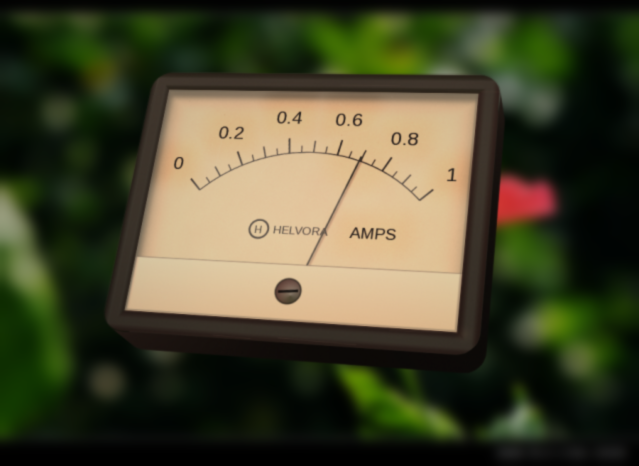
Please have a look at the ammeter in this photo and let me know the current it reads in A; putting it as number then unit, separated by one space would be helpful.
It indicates 0.7 A
